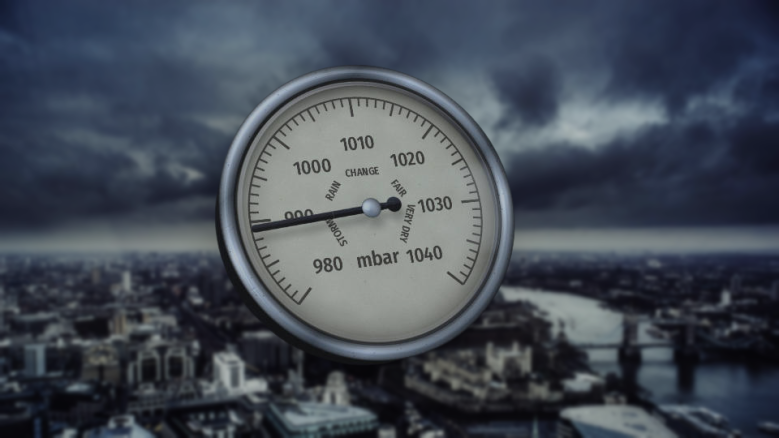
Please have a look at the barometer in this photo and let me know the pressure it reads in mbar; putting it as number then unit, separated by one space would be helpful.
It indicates 989 mbar
